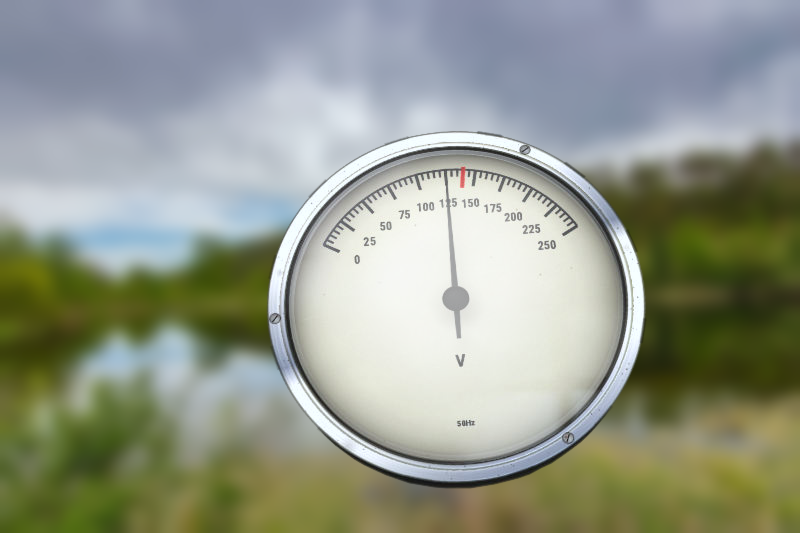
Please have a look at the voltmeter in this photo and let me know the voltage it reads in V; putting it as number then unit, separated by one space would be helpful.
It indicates 125 V
